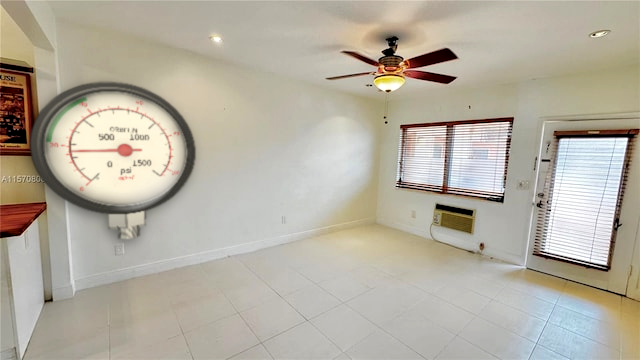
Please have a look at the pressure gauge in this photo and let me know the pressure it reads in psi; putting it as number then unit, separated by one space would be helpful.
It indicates 250 psi
